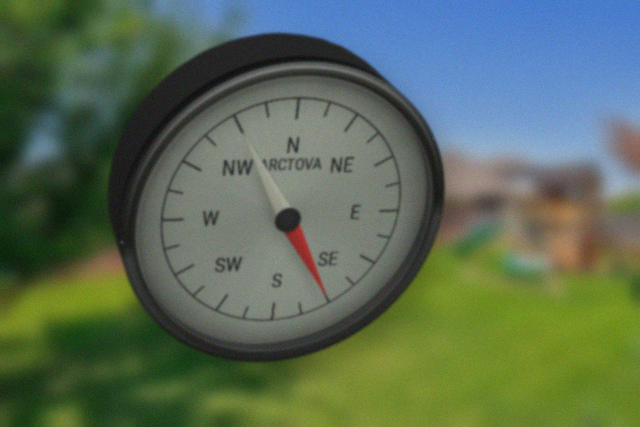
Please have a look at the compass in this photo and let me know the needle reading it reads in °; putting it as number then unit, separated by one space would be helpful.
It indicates 150 °
